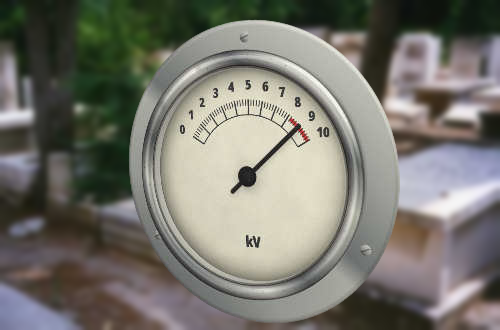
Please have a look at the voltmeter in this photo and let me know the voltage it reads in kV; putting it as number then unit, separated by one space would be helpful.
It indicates 9 kV
